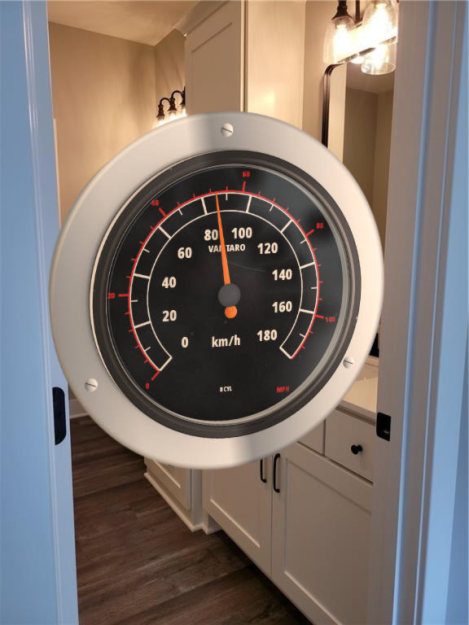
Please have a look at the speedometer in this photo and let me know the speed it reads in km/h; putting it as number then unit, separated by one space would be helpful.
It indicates 85 km/h
